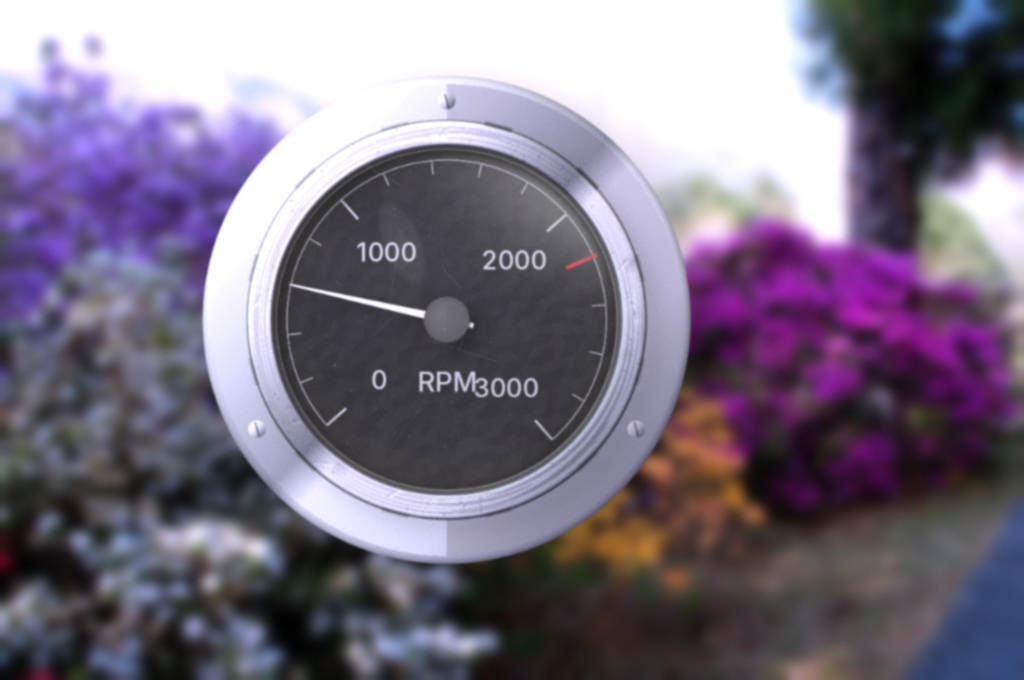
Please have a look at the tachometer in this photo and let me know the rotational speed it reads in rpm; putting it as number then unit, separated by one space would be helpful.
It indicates 600 rpm
